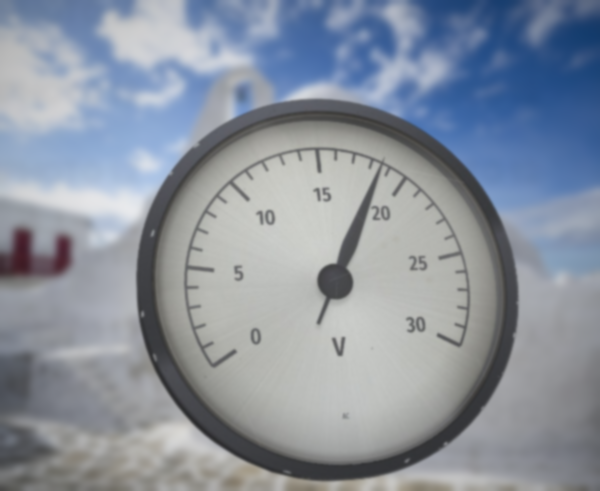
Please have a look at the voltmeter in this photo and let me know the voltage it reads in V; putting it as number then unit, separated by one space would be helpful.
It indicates 18.5 V
